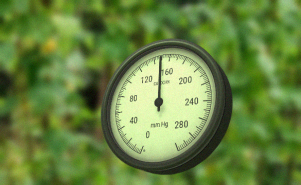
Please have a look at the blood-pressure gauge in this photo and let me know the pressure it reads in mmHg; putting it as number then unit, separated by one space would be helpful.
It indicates 150 mmHg
